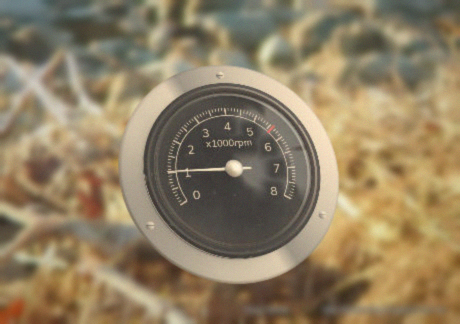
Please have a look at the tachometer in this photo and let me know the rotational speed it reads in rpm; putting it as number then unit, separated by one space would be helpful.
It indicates 1000 rpm
